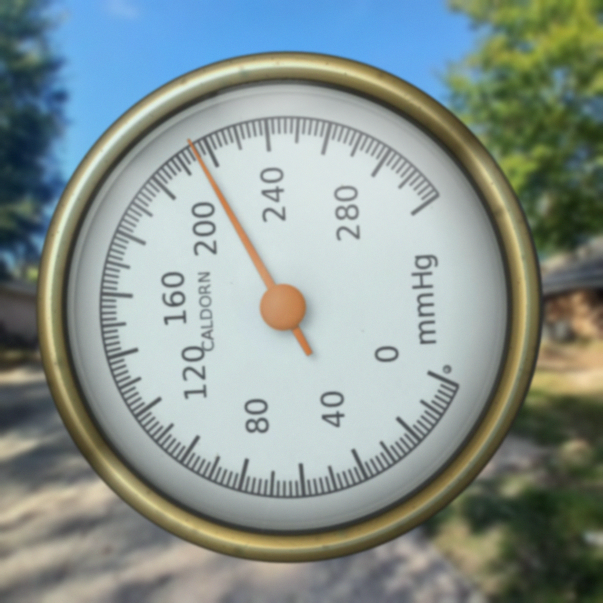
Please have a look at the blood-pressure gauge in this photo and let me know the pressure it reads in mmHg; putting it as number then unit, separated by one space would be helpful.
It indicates 216 mmHg
